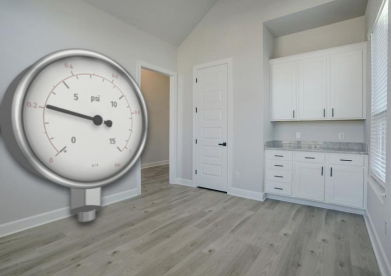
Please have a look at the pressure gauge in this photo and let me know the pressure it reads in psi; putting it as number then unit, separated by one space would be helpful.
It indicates 3 psi
